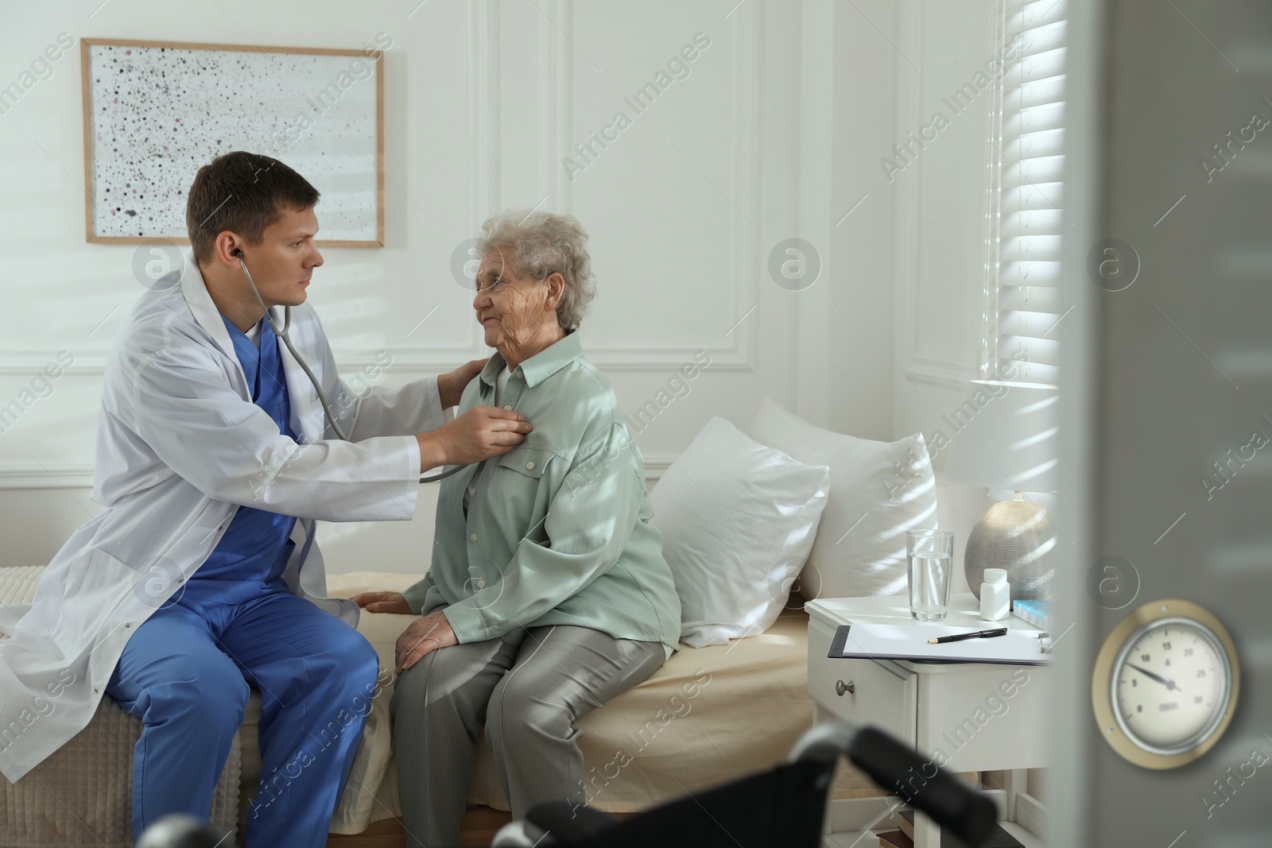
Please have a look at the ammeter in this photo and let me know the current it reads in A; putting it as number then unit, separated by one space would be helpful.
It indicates 7.5 A
